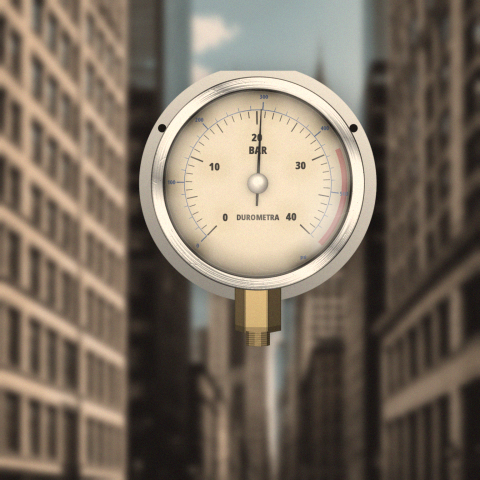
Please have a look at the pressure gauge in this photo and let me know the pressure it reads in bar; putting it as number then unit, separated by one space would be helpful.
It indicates 20.5 bar
